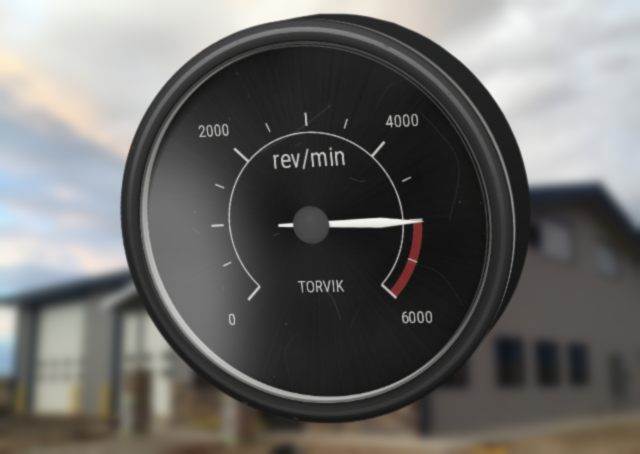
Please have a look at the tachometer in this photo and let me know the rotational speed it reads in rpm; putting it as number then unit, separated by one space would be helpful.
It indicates 5000 rpm
